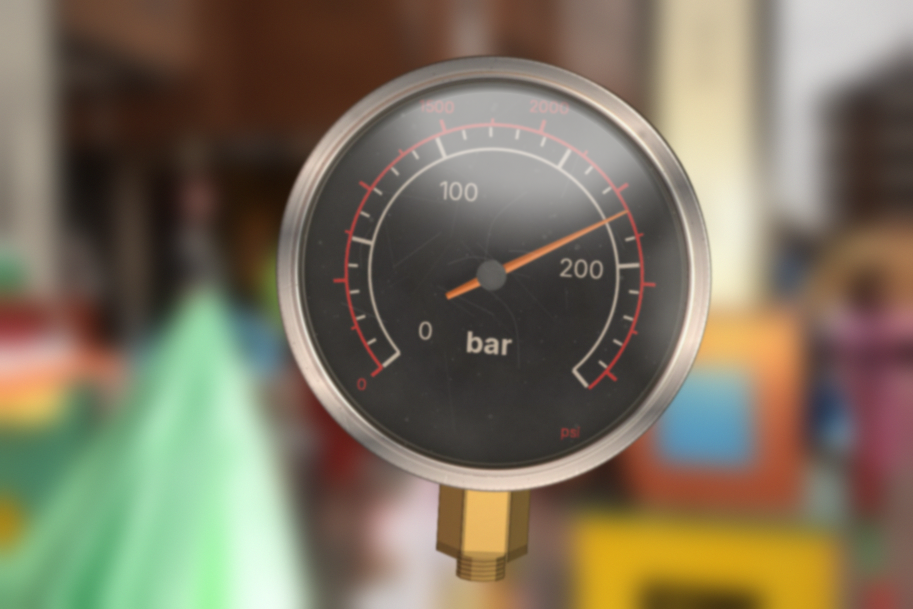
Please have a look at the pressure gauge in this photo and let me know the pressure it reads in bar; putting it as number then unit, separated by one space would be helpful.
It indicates 180 bar
